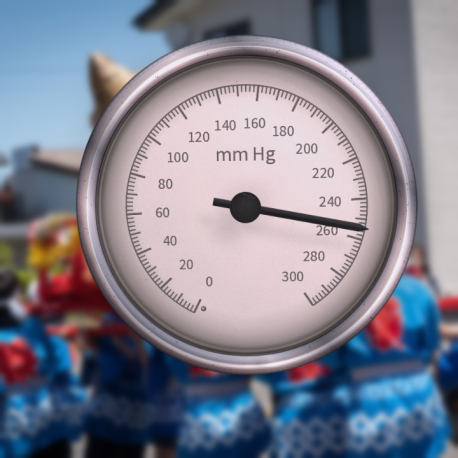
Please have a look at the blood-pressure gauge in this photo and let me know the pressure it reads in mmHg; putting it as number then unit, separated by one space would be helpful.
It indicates 254 mmHg
